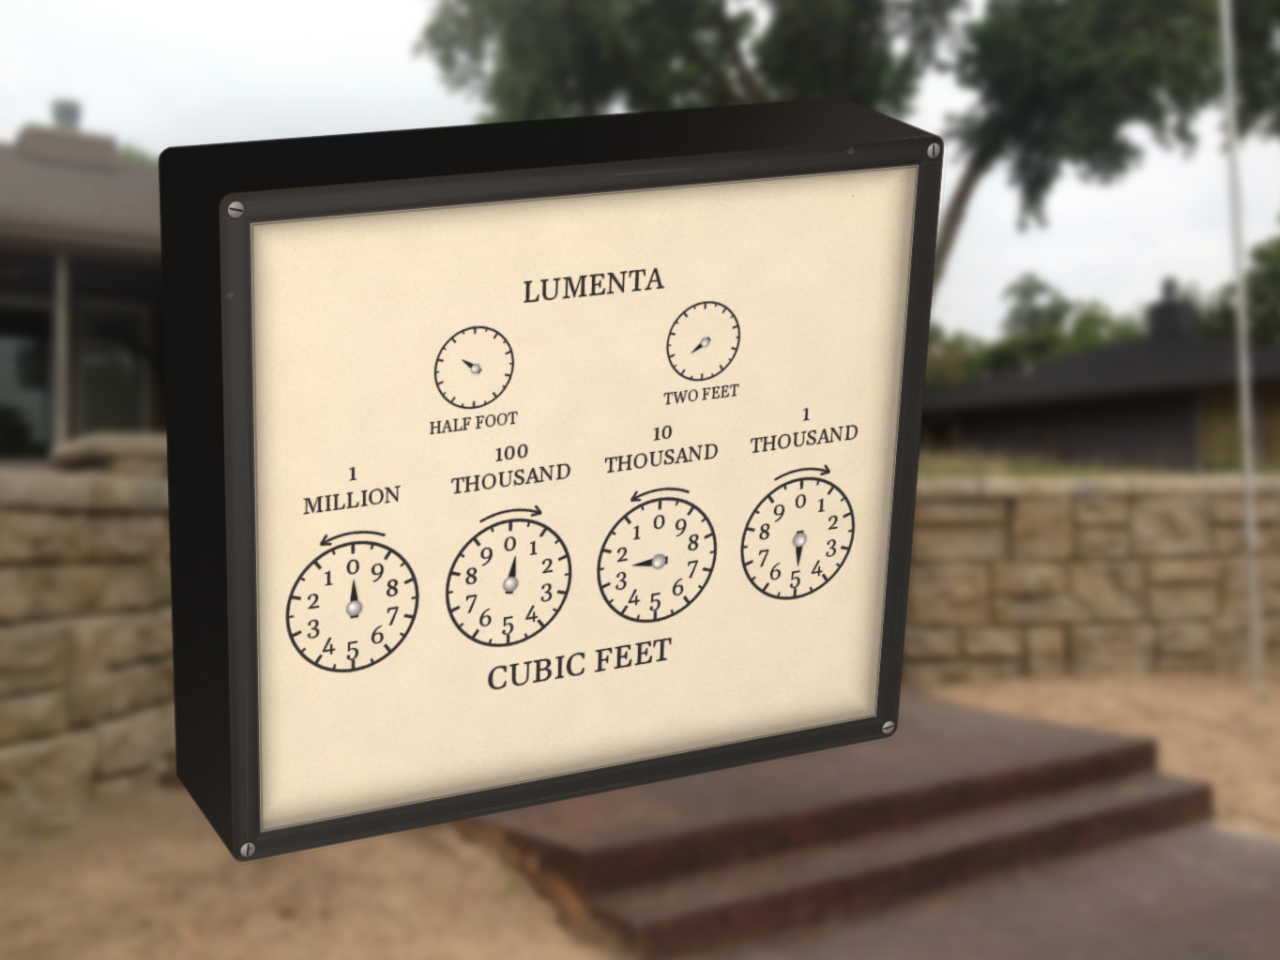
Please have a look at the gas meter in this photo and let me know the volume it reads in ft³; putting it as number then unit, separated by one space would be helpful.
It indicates 2500 ft³
